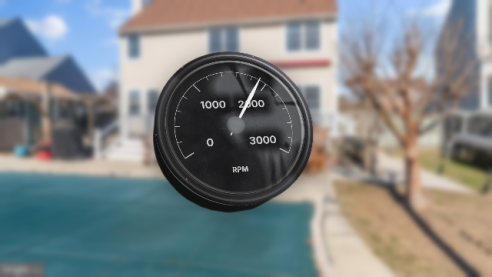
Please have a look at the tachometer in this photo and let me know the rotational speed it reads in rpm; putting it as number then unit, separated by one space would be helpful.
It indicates 1900 rpm
